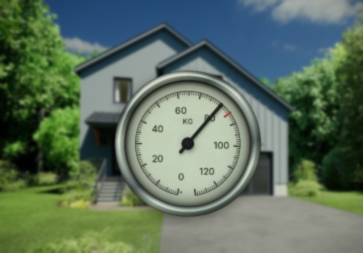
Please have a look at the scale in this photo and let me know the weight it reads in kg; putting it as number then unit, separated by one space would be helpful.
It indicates 80 kg
